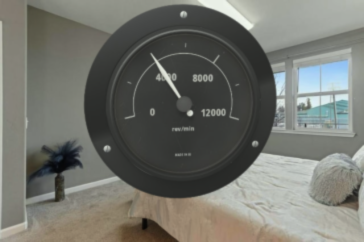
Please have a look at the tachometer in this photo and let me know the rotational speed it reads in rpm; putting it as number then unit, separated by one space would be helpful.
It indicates 4000 rpm
